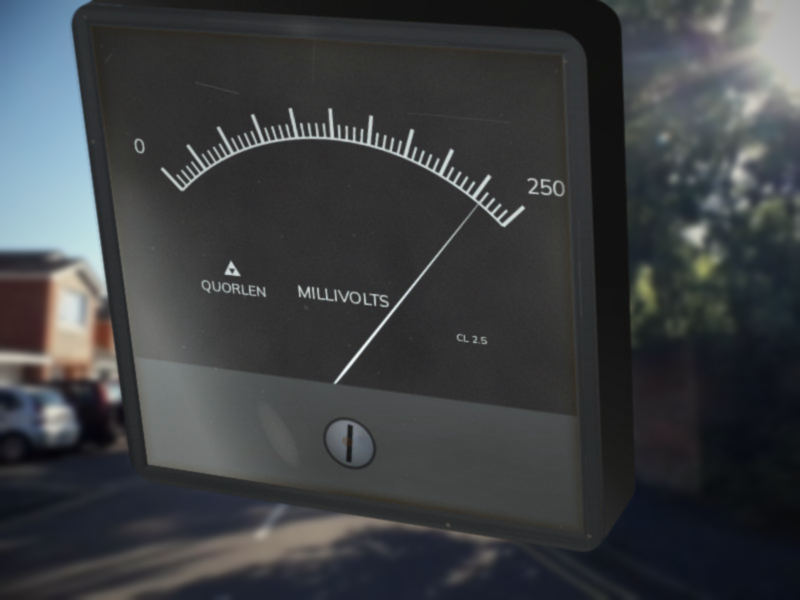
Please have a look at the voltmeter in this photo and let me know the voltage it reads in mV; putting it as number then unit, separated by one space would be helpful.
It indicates 230 mV
